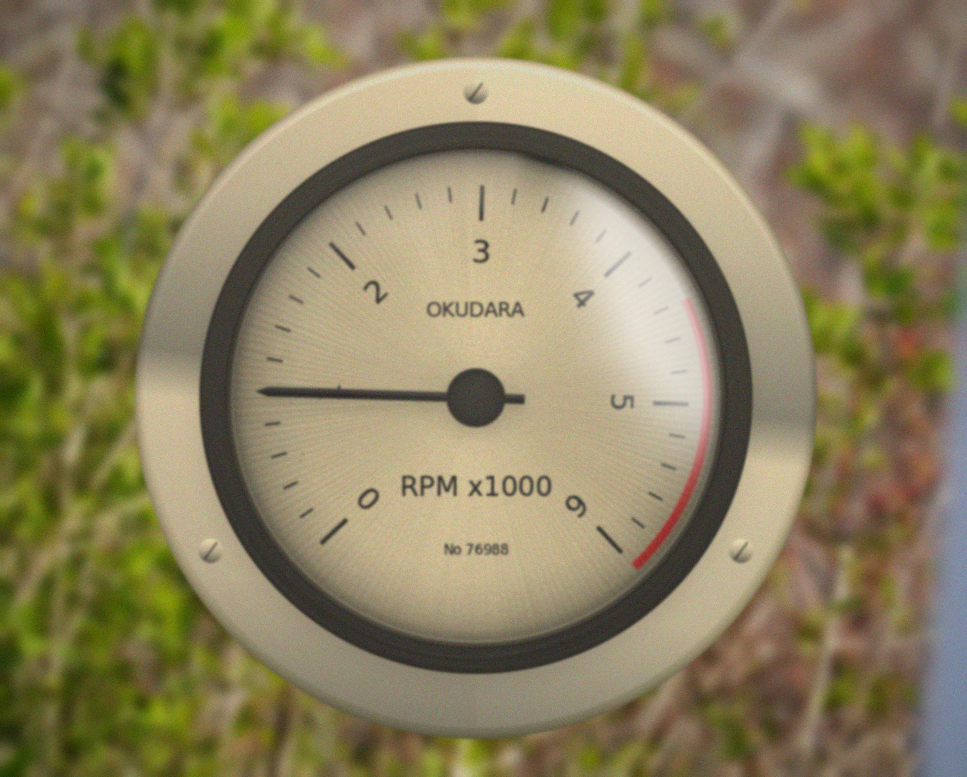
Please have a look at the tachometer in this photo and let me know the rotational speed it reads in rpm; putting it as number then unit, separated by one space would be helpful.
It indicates 1000 rpm
